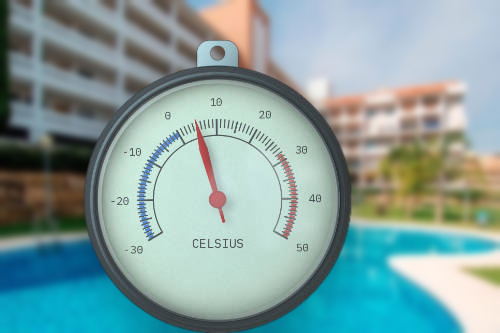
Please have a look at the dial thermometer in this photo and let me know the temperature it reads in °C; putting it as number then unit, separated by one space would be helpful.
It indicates 5 °C
